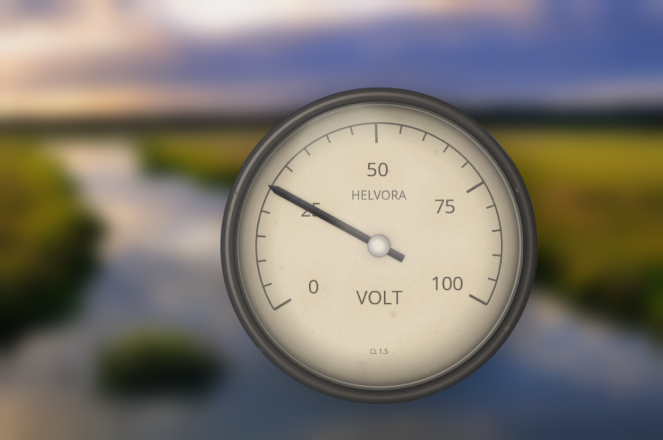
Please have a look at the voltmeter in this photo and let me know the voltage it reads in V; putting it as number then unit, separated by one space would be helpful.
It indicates 25 V
